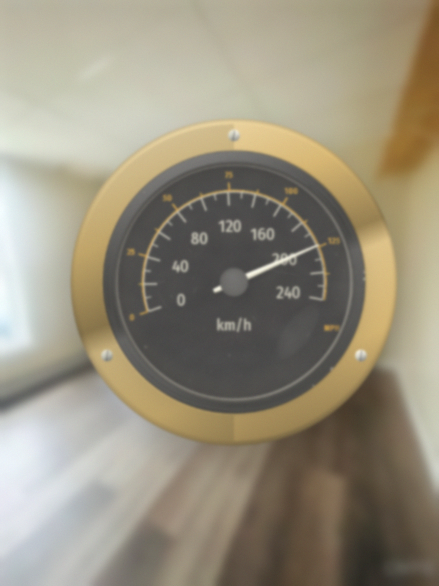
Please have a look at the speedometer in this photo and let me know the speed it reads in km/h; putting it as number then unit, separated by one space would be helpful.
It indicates 200 km/h
